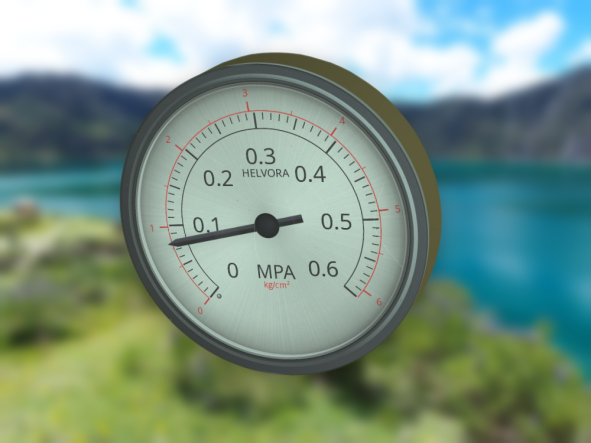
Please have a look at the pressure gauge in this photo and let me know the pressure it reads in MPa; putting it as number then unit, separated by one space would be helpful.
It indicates 0.08 MPa
